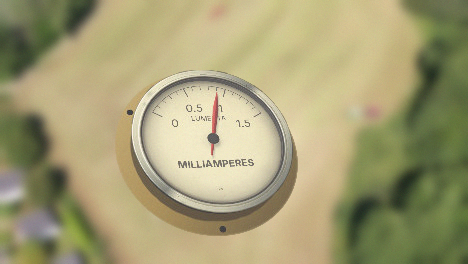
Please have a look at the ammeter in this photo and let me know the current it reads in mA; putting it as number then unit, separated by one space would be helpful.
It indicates 0.9 mA
